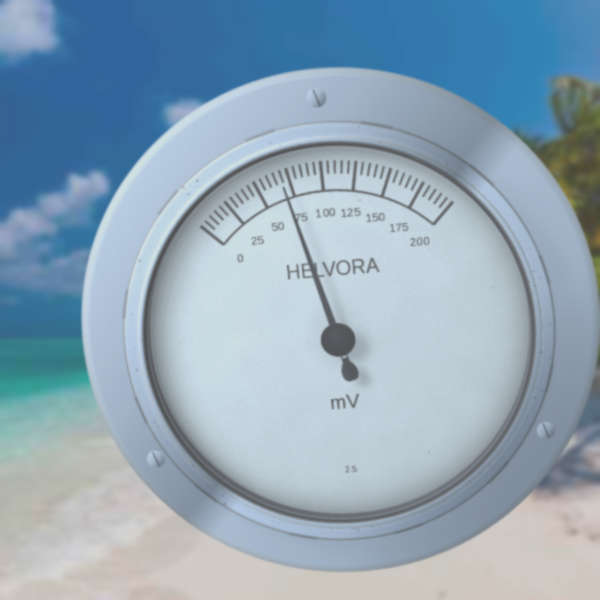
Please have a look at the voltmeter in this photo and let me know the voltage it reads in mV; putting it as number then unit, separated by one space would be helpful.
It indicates 70 mV
